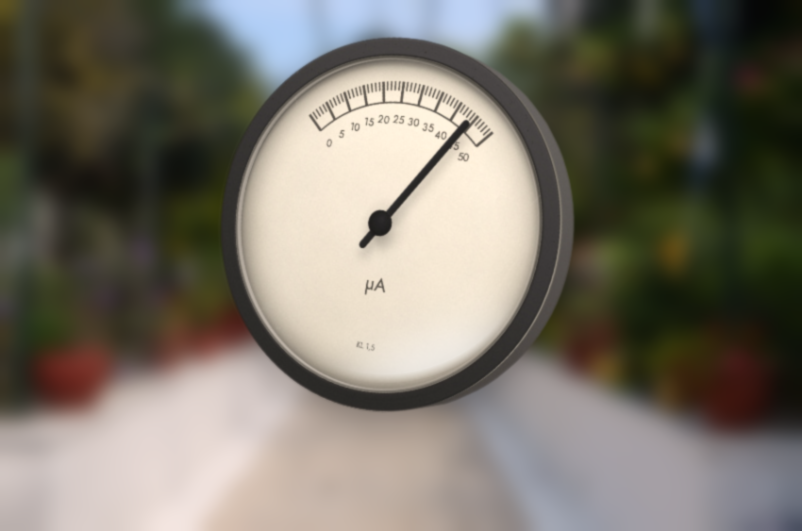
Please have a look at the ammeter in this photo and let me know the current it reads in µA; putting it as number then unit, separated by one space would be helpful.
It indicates 45 µA
